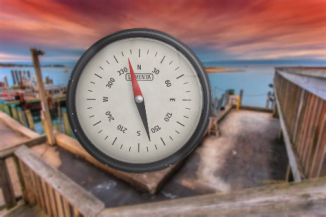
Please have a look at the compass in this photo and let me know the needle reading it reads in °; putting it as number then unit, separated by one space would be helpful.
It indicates 345 °
